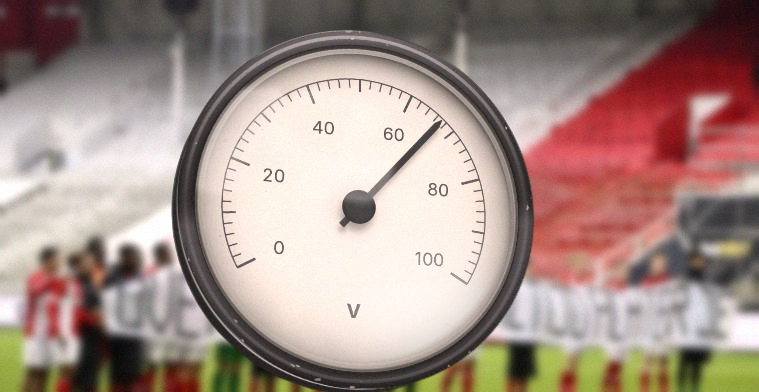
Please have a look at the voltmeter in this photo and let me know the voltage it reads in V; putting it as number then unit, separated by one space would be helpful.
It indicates 67 V
